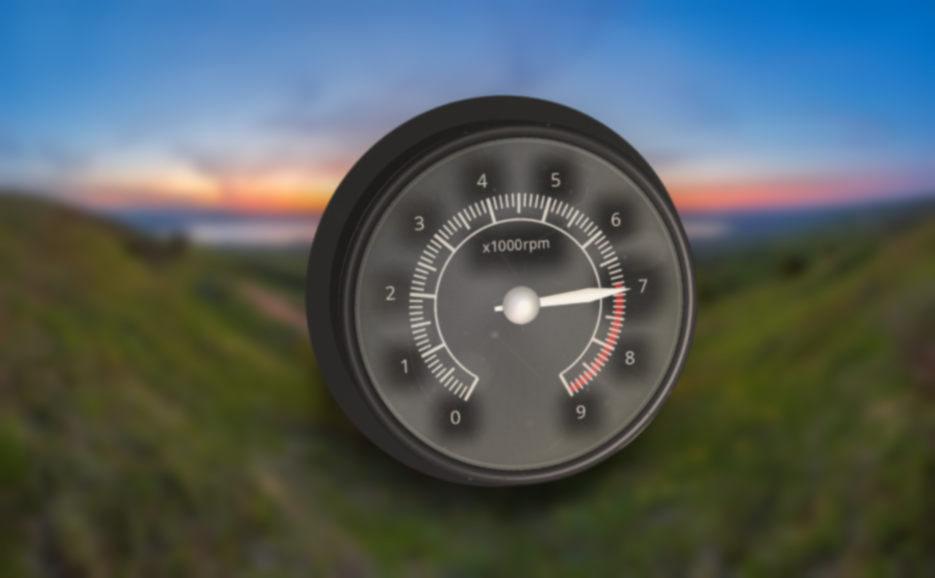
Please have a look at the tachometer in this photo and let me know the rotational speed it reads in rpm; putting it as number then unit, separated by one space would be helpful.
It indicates 7000 rpm
